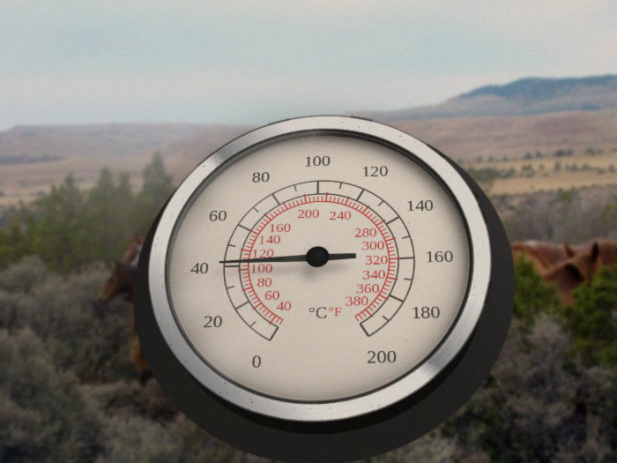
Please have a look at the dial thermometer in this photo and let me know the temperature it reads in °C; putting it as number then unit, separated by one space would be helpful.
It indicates 40 °C
